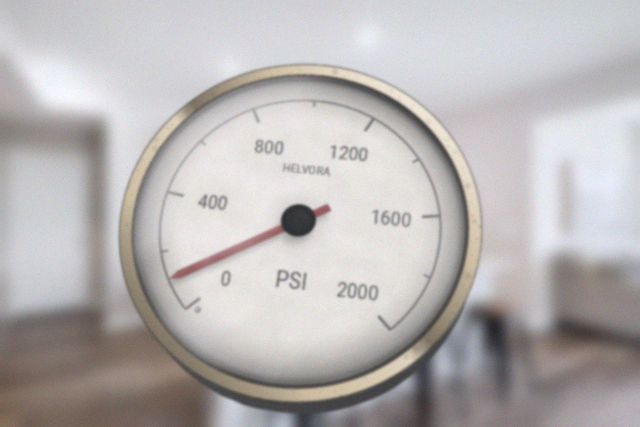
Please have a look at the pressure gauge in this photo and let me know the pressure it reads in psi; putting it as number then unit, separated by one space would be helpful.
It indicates 100 psi
